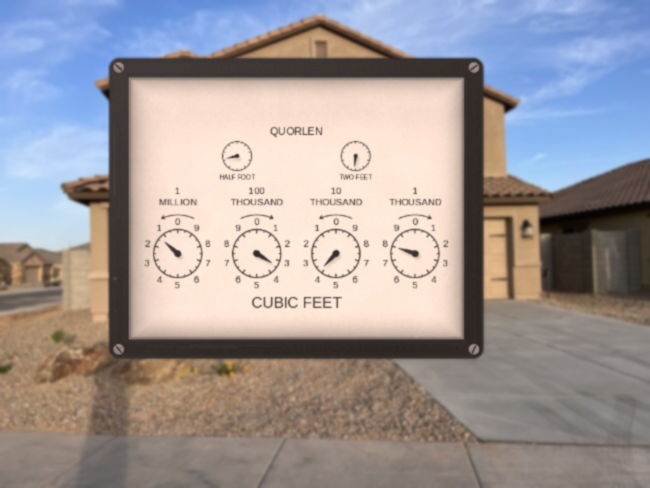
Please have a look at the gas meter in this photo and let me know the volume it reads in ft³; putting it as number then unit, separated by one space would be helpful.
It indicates 133800 ft³
